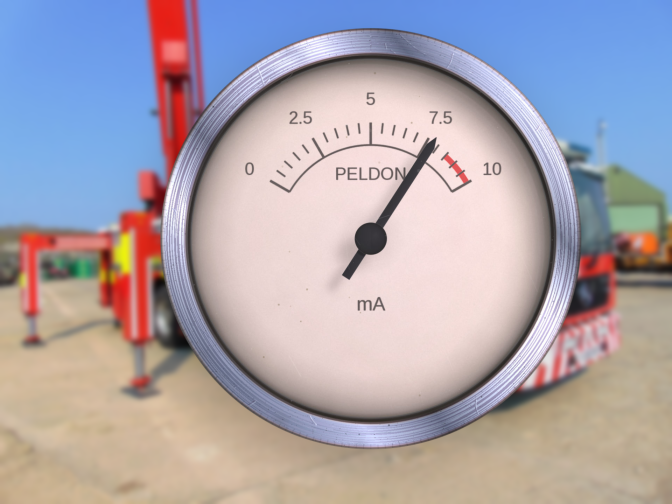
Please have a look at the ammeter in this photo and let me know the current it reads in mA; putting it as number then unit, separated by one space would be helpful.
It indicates 7.75 mA
